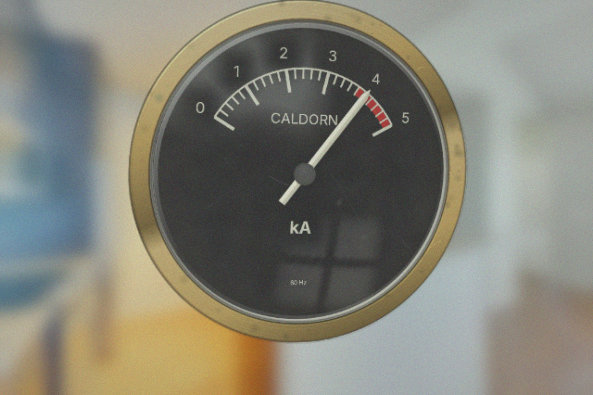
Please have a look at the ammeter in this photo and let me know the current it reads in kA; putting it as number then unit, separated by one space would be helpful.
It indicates 4 kA
